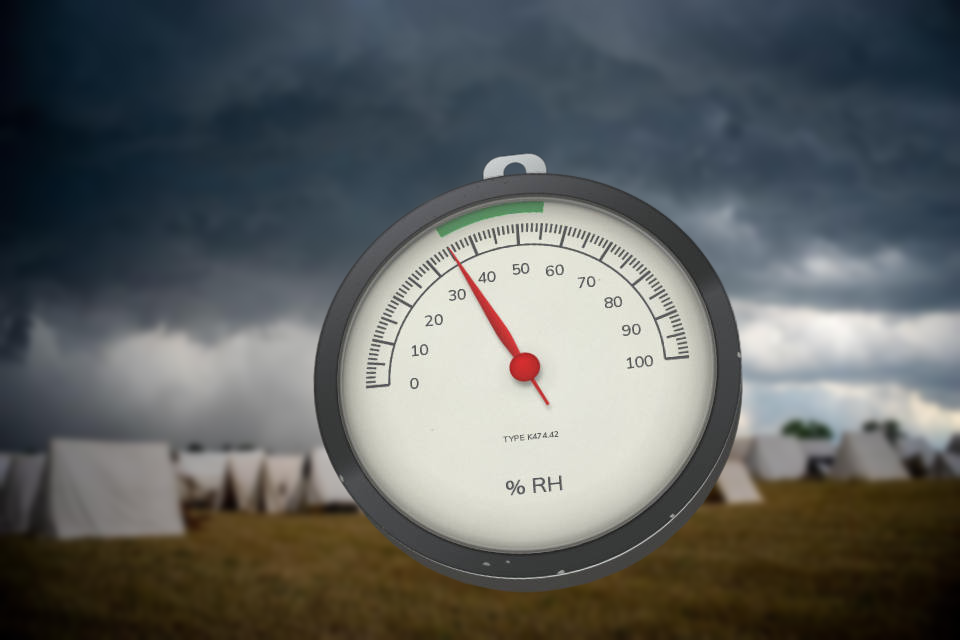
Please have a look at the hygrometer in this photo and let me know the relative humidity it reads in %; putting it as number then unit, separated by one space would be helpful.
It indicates 35 %
